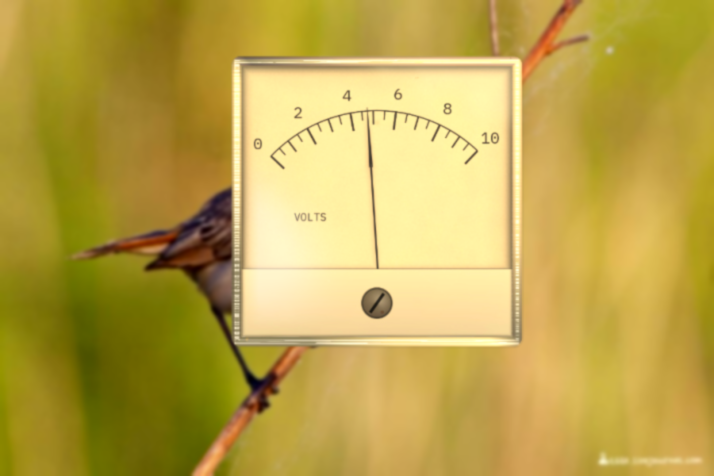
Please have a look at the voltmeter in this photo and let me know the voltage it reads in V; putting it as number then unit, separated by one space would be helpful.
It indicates 4.75 V
